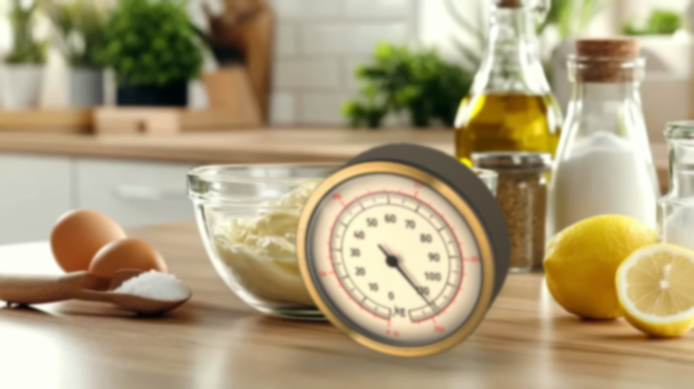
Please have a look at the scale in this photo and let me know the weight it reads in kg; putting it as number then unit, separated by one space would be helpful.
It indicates 110 kg
